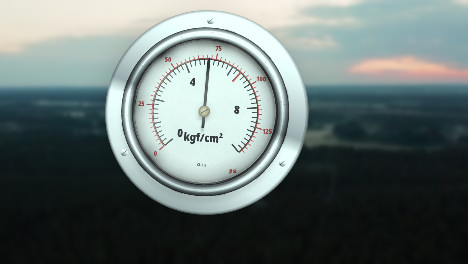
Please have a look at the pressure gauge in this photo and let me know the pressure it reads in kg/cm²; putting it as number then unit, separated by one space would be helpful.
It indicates 5 kg/cm²
